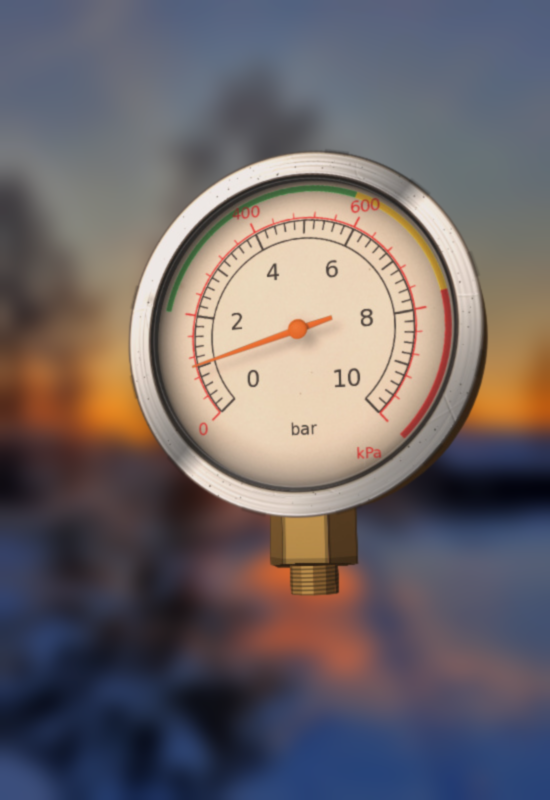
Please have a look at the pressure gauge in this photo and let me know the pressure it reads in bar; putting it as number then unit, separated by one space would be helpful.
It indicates 1 bar
